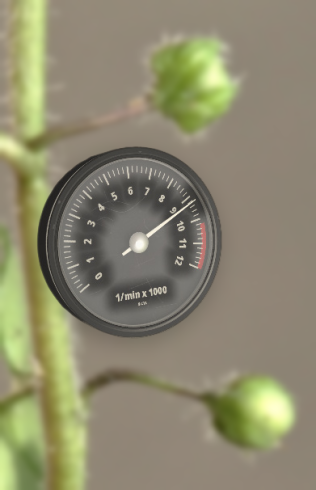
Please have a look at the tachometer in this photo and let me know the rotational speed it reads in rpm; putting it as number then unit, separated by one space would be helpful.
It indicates 9200 rpm
